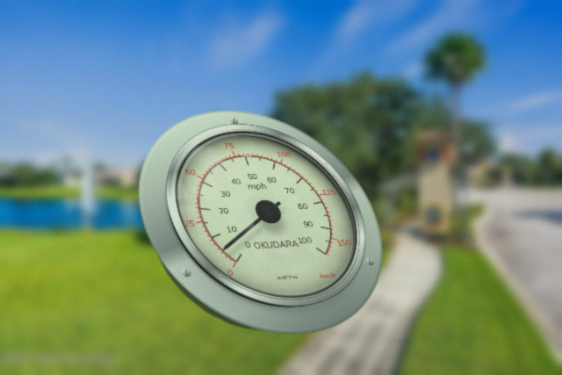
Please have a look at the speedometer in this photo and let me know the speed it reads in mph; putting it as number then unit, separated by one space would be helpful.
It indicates 5 mph
